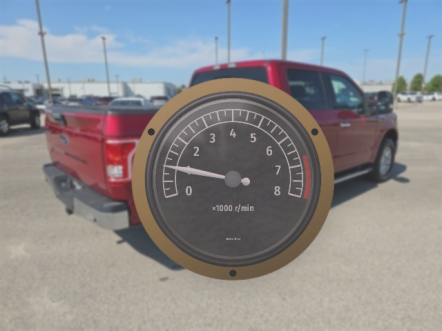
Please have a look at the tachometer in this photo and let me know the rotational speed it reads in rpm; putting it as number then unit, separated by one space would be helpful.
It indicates 1000 rpm
